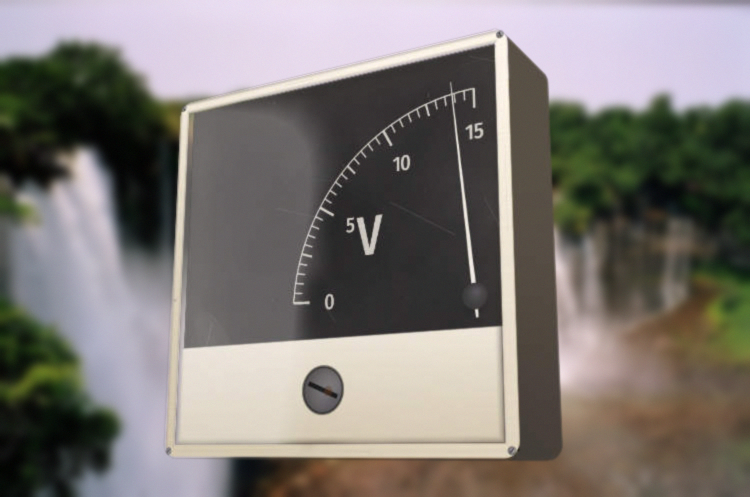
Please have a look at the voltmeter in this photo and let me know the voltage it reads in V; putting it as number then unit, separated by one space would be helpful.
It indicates 14 V
